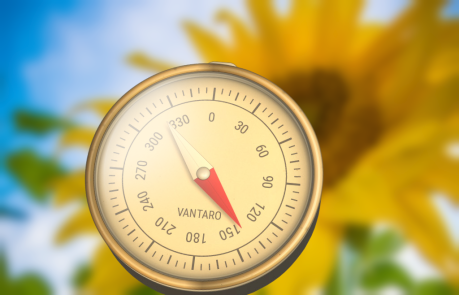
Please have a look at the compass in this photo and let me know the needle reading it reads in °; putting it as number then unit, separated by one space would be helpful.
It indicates 140 °
